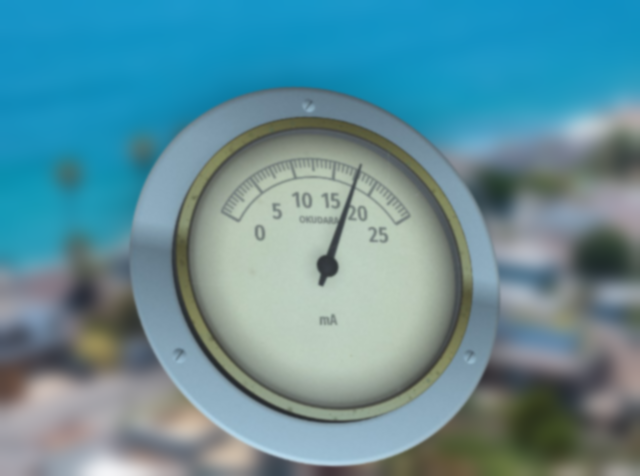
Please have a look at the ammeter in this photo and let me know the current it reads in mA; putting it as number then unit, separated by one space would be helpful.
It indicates 17.5 mA
